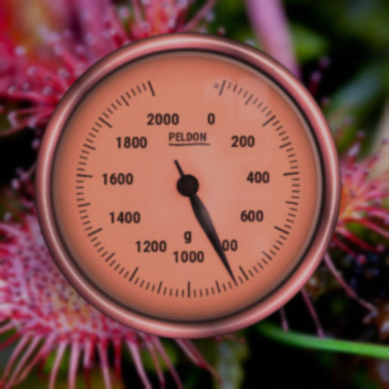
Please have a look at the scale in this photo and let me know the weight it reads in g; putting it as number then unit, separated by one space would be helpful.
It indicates 840 g
